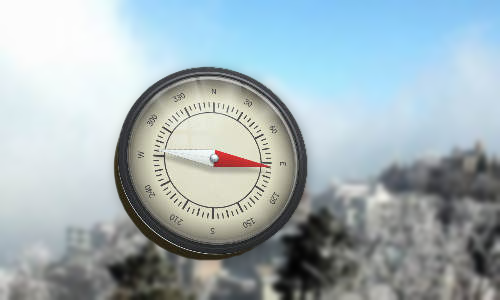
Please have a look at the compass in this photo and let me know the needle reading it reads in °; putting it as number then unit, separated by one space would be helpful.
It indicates 95 °
